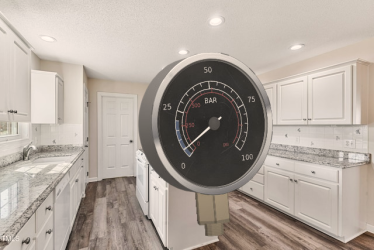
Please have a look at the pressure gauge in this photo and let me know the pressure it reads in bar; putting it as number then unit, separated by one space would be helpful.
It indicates 5 bar
